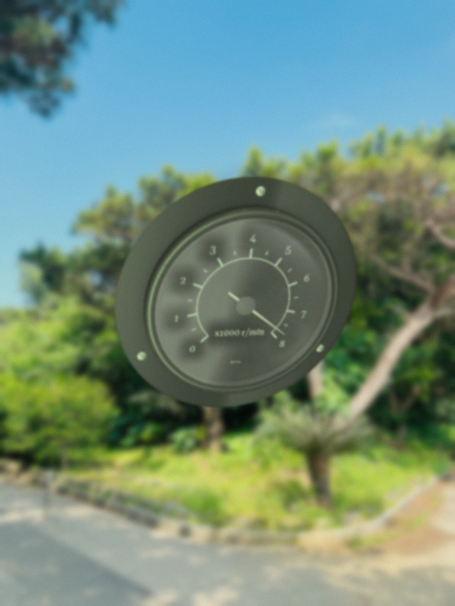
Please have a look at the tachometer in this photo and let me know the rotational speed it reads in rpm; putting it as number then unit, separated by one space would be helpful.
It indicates 7750 rpm
